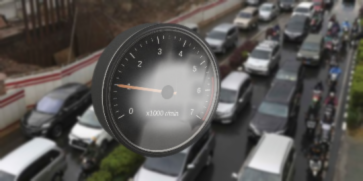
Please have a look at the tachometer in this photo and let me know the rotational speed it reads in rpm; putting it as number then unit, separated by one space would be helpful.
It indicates 1000 rpm
